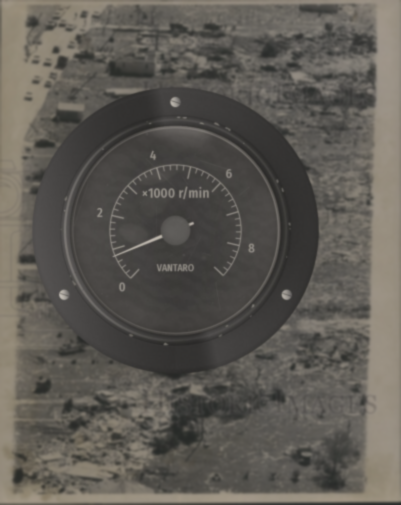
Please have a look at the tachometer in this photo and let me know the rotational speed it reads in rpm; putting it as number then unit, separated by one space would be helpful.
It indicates 800 rpm
